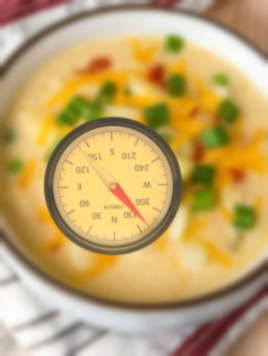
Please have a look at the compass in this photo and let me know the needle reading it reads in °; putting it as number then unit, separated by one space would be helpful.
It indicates 320 °
